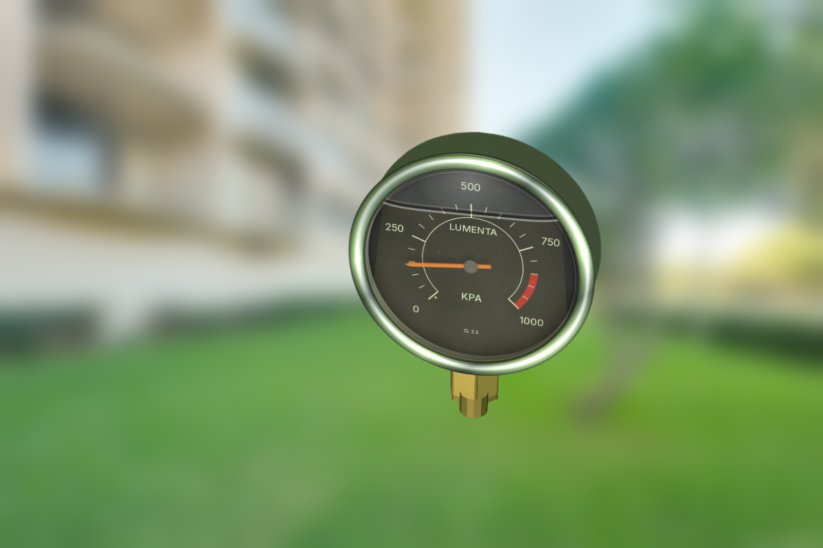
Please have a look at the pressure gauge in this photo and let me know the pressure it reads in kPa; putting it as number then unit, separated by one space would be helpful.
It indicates 150 kPa
